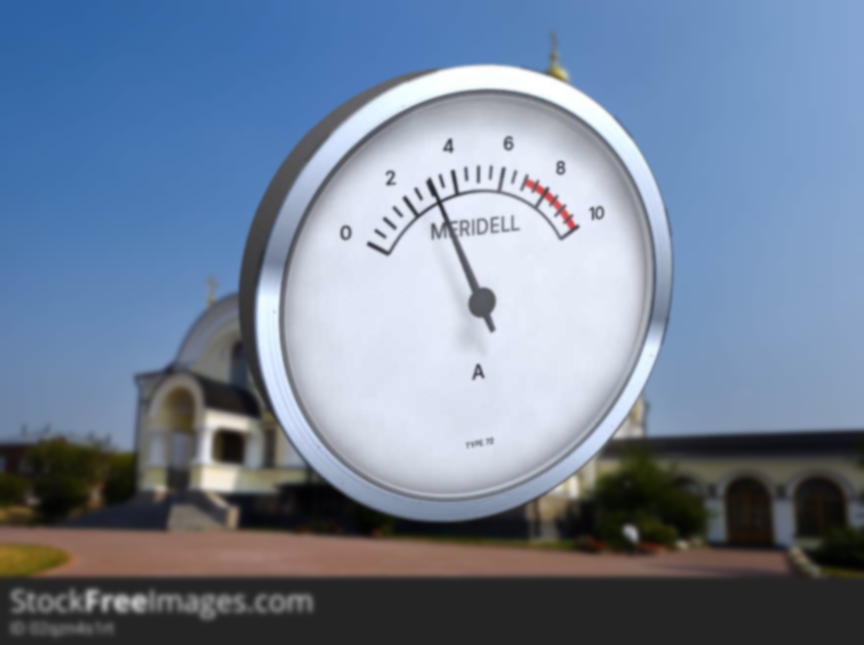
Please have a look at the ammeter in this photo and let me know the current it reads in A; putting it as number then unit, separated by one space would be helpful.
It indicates 3 A
